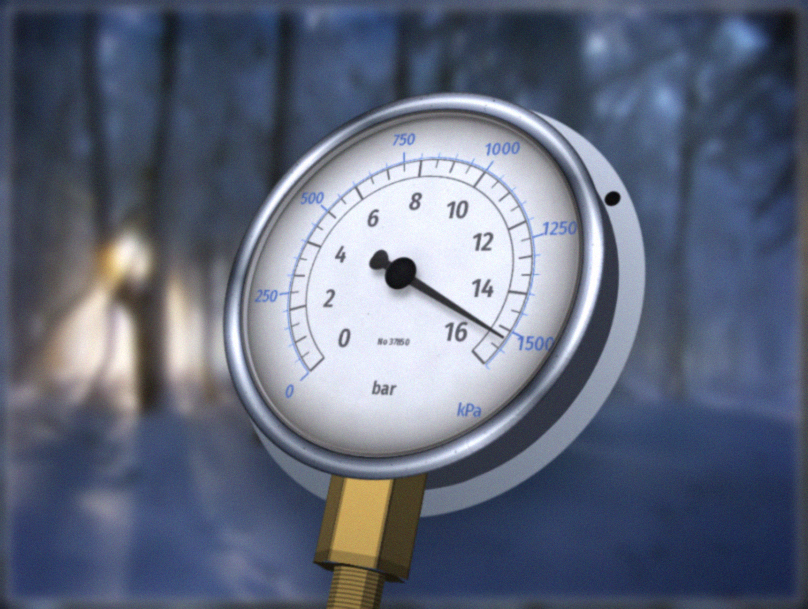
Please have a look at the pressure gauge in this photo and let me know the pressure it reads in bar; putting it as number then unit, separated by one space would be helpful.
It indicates 15.25 bar
